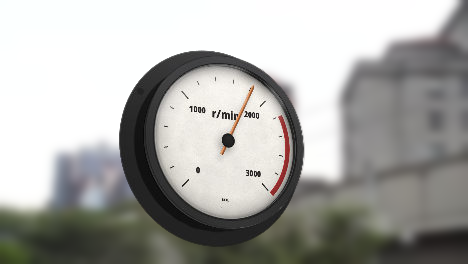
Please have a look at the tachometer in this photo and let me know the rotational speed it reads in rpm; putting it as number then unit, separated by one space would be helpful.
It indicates 1800 rpm
